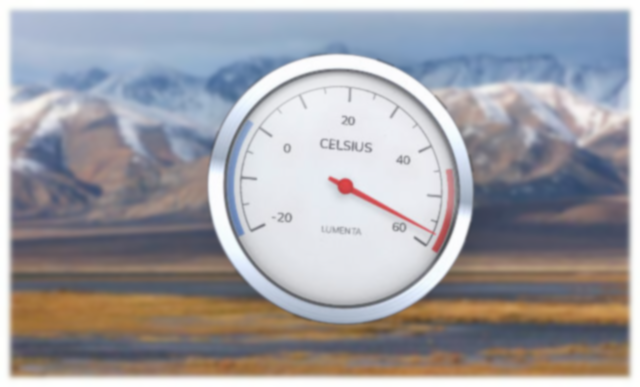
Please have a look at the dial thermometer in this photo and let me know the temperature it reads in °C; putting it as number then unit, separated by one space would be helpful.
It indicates 57.5 °C
